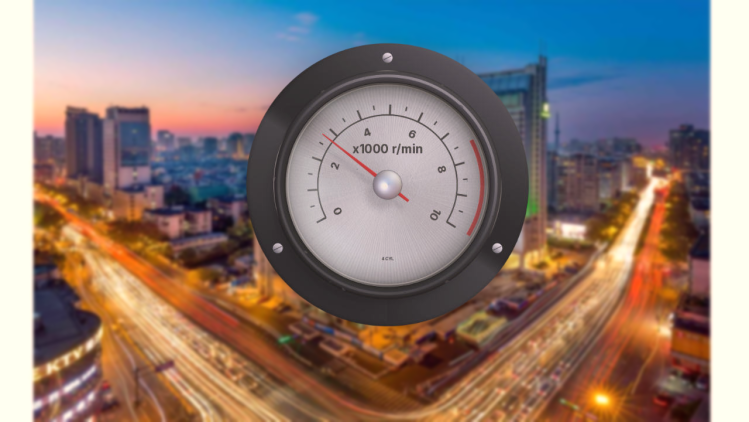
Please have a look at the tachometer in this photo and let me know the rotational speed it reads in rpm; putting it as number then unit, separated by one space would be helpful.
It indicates 2750 rpm
